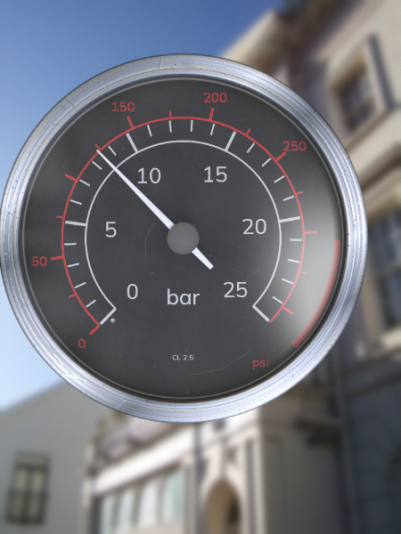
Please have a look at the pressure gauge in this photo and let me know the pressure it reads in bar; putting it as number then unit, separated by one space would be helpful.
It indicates 8.5 bar
